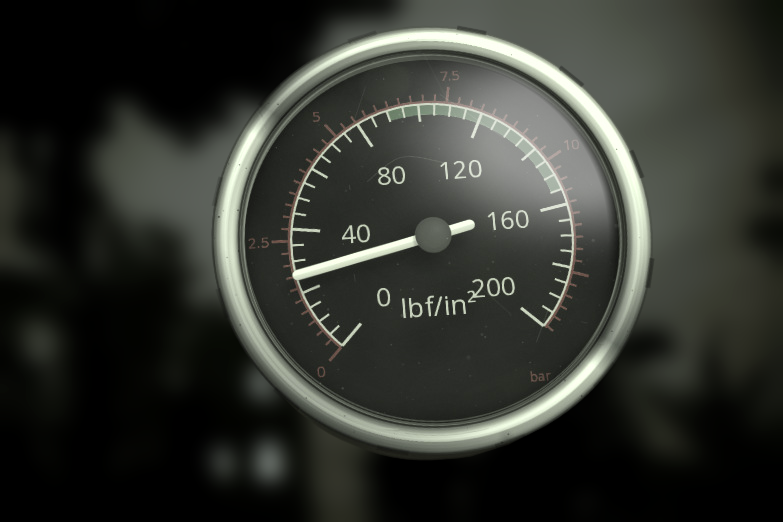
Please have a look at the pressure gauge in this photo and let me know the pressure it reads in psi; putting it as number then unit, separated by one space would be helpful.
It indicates 25 psi
